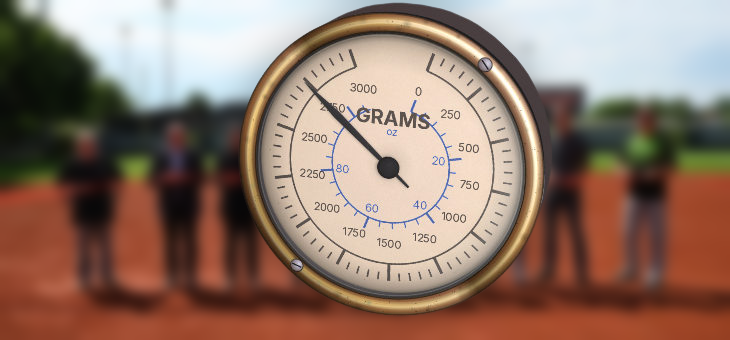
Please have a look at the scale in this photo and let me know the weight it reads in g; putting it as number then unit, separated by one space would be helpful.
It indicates 2750 g
